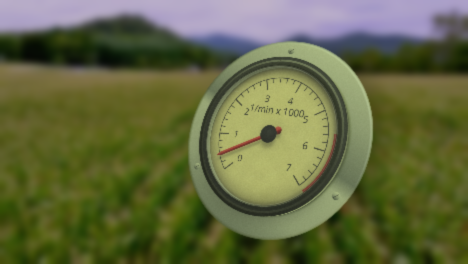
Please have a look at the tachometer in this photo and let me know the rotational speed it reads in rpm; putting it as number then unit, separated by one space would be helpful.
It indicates 400 rpm
